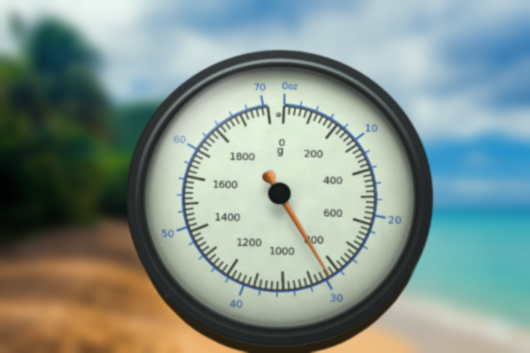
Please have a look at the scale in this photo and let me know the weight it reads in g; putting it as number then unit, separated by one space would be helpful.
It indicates 840 g
